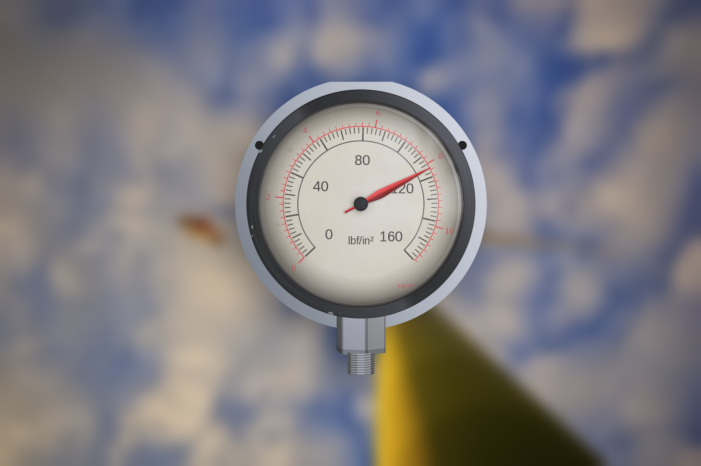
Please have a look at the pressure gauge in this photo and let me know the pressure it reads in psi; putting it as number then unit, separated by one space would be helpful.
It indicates 116 psi
